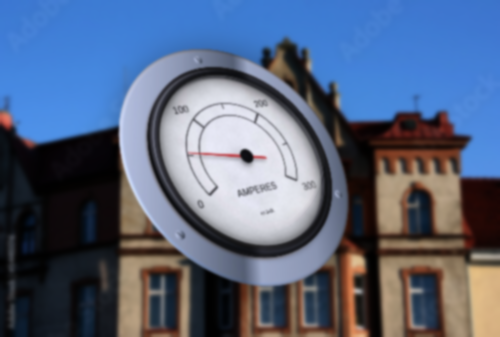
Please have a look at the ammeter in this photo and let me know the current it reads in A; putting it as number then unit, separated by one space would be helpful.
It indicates 50 A
